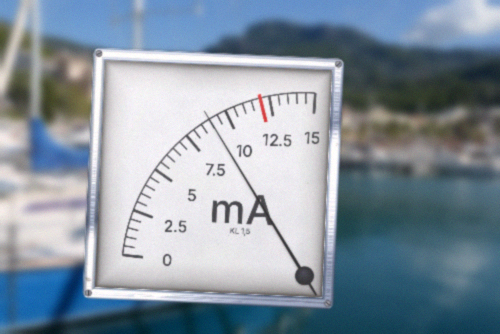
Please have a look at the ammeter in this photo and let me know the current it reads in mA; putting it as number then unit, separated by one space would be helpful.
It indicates 9 mA
